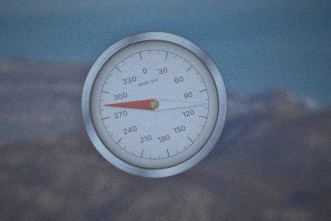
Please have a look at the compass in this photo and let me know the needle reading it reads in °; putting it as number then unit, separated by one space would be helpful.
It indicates 285 °
